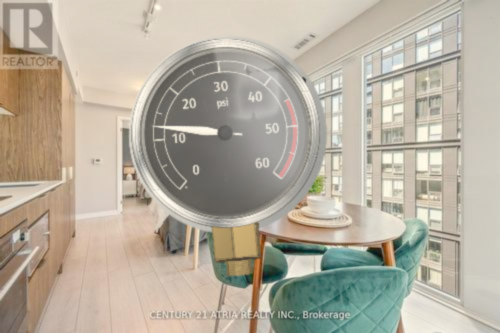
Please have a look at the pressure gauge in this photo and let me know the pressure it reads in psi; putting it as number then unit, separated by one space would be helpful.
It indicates 12.5 psi
